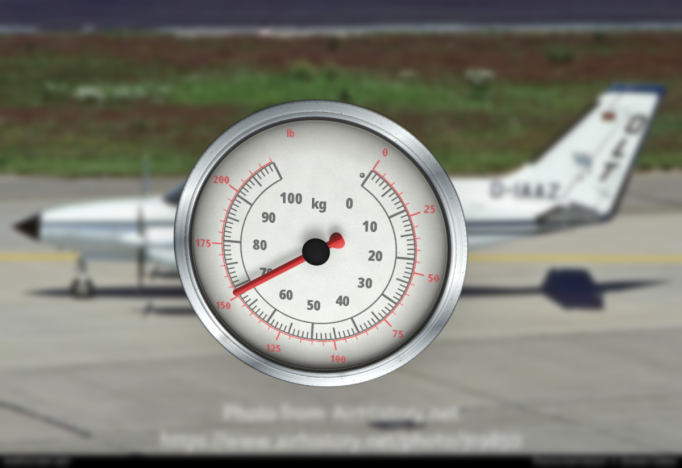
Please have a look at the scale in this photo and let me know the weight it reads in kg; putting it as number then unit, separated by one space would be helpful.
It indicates 69 kg
